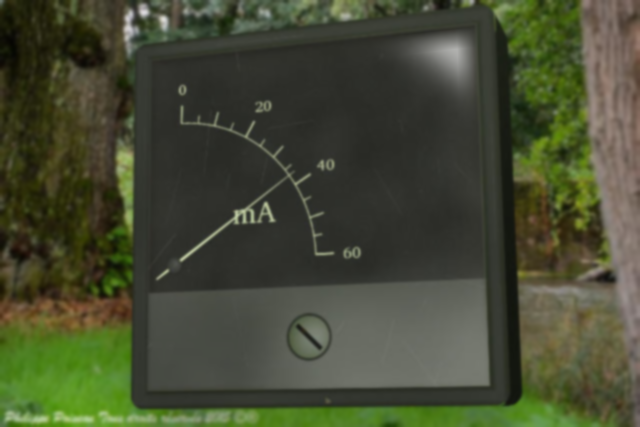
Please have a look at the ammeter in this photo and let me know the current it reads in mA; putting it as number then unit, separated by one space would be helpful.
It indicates 37.5 mA
